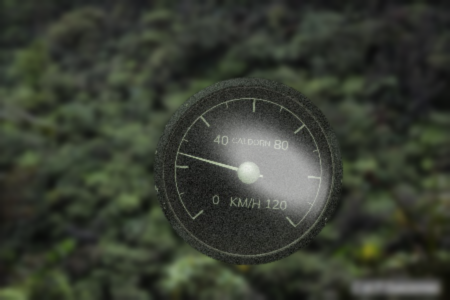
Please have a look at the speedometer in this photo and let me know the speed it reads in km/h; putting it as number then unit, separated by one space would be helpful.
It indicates 25 km/h
